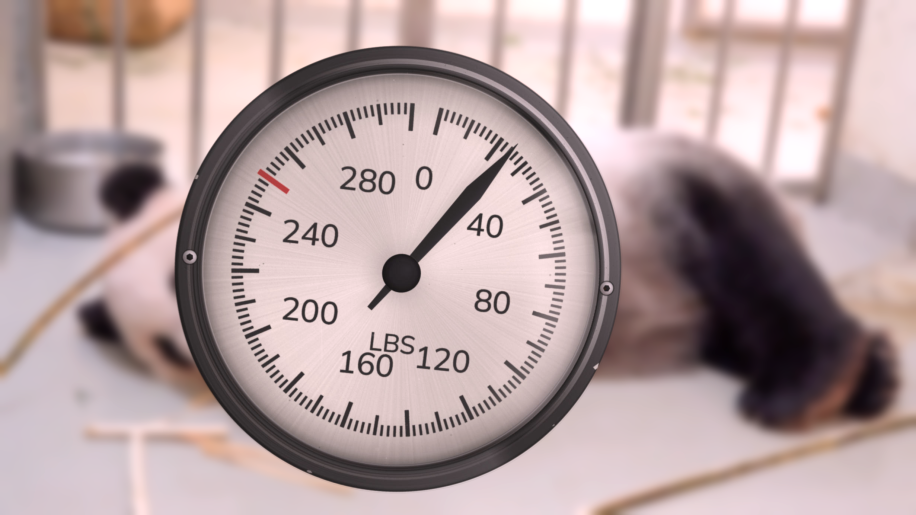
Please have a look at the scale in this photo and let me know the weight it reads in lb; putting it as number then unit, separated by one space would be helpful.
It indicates 24 lb
